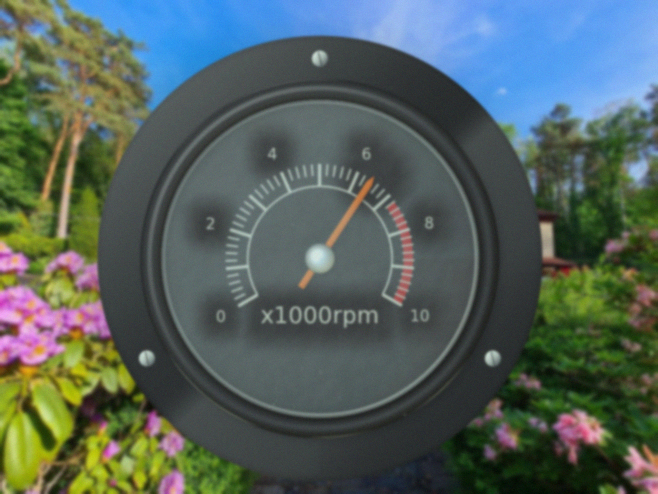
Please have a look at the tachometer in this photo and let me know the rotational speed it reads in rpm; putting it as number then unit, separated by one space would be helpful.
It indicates 6400 rpm
